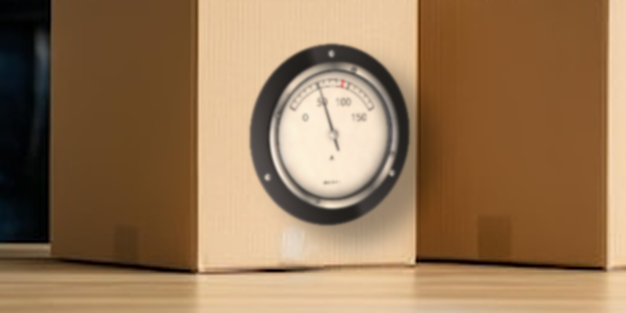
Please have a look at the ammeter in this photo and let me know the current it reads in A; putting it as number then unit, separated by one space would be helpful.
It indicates 50 A
